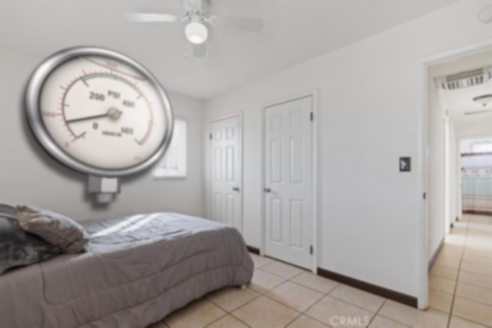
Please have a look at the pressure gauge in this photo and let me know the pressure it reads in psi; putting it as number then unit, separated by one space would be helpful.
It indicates 50 psi
